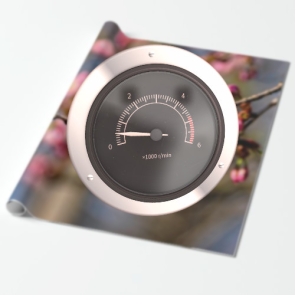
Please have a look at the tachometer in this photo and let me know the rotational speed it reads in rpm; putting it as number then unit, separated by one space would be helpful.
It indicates 500 rpm
